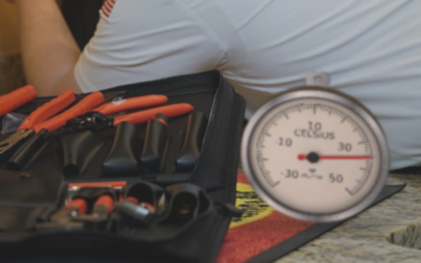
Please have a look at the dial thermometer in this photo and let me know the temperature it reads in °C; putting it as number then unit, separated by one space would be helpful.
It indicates 35 °C
